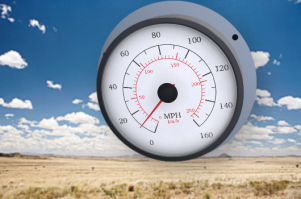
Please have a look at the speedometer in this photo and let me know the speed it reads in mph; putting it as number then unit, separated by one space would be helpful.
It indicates 10 mph
